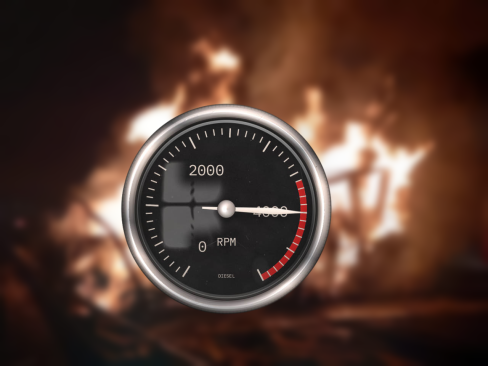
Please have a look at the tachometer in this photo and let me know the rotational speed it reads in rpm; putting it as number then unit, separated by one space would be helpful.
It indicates 4000 rpm
